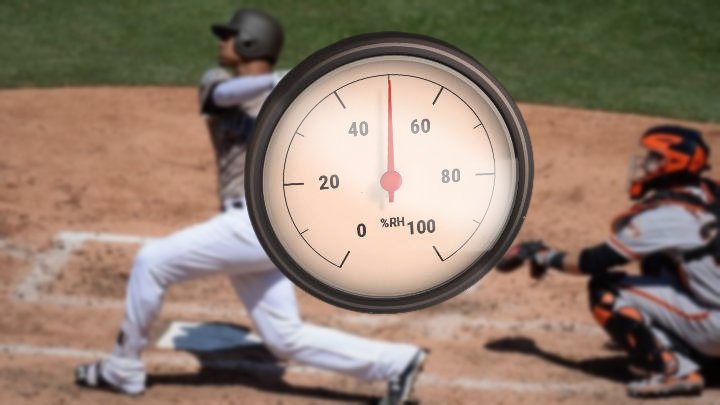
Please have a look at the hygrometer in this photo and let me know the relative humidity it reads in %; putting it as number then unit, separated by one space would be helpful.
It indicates 50 %
